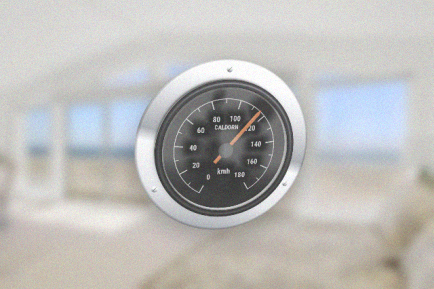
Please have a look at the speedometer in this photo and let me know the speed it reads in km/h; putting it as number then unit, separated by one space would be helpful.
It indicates 115 km/h
